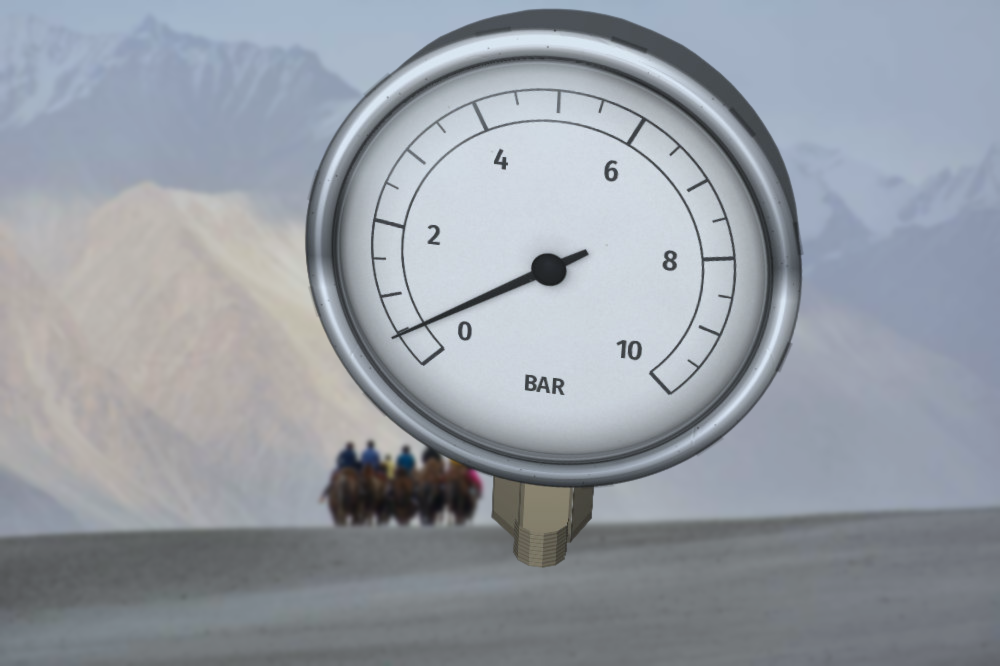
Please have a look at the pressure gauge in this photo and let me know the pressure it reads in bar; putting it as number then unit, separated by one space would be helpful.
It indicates 0.5 bar
